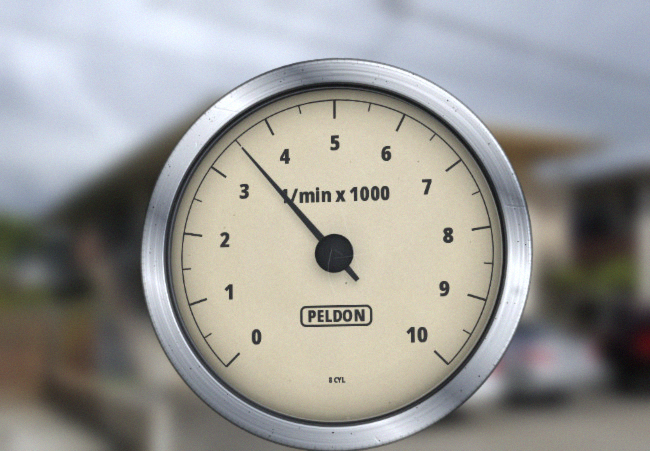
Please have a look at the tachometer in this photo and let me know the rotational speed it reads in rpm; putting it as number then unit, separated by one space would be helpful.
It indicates 3500 rpm
